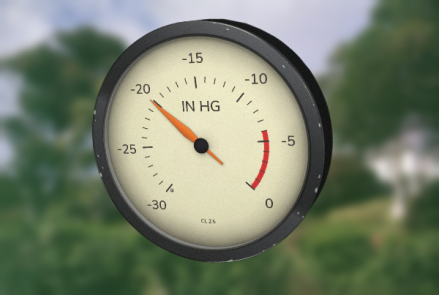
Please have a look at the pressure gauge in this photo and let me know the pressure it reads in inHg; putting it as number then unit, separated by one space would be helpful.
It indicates -20 inHg
